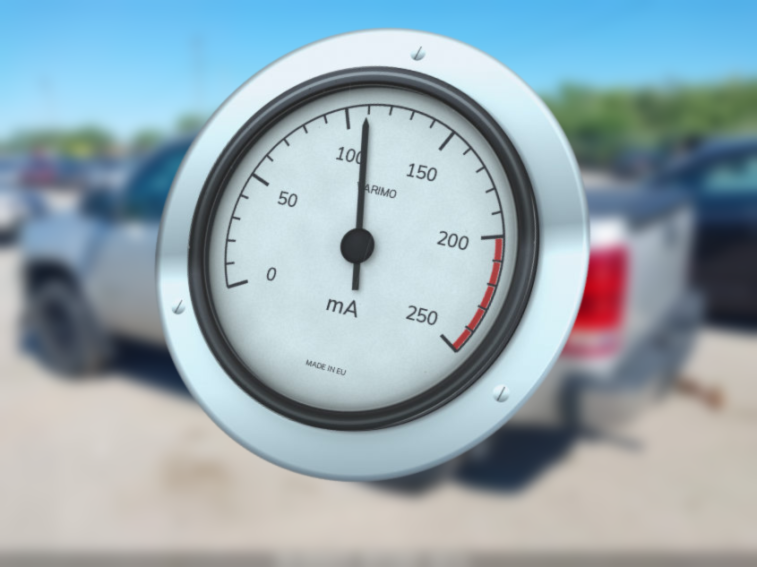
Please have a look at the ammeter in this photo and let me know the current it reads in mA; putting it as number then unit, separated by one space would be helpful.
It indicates 110 mA
